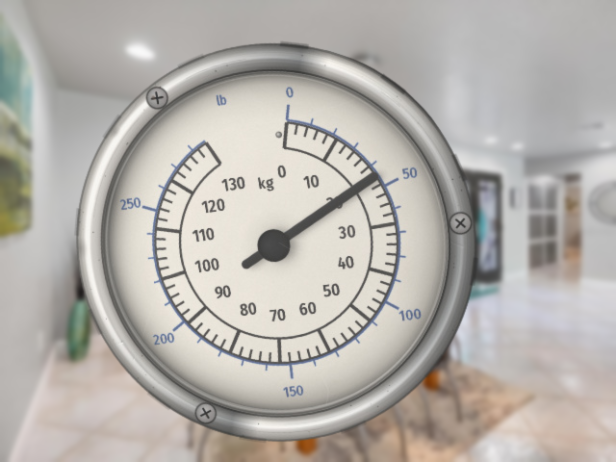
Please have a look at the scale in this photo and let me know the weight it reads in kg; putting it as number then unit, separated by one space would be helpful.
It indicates 20 kg
